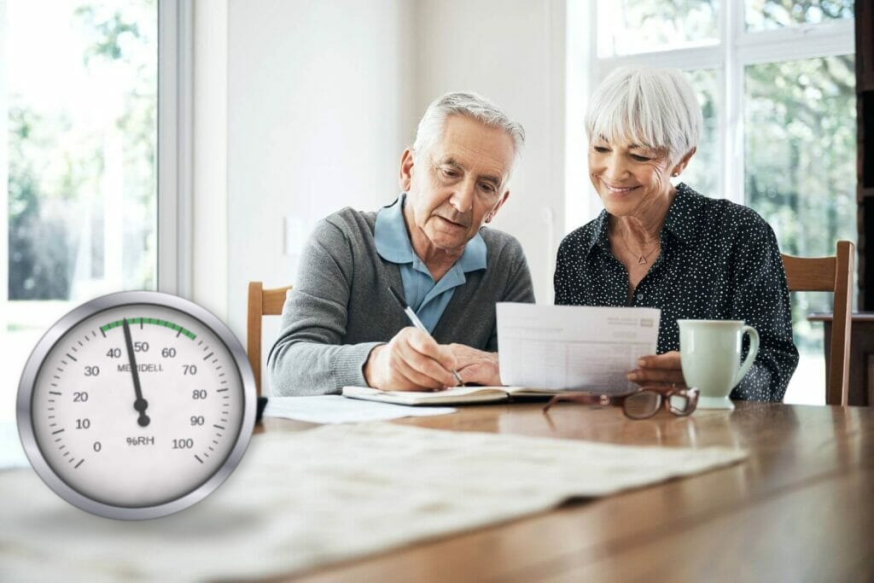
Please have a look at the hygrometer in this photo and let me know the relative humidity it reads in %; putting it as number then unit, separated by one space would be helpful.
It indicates 46 %
